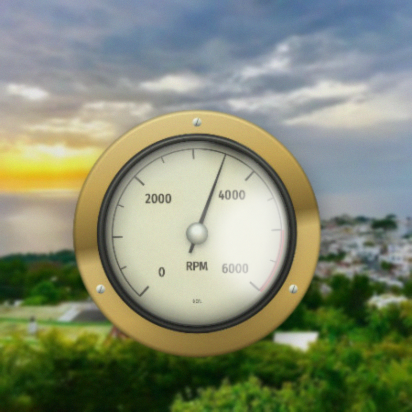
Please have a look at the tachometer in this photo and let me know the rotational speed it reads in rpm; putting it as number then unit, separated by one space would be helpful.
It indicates 3500 rpm
